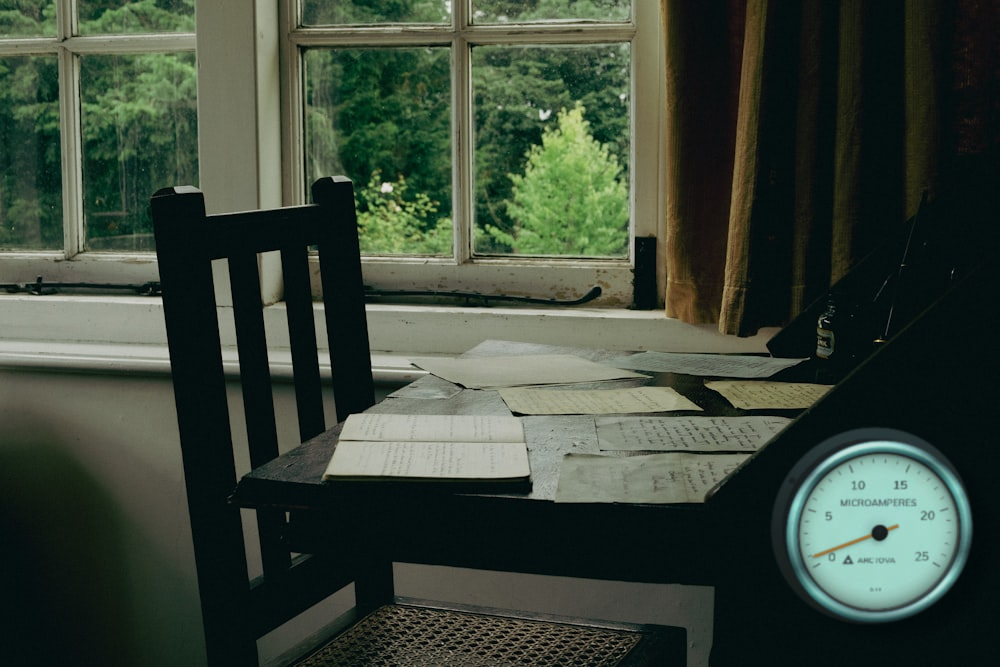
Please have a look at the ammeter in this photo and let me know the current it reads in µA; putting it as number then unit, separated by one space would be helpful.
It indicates 1 µA
